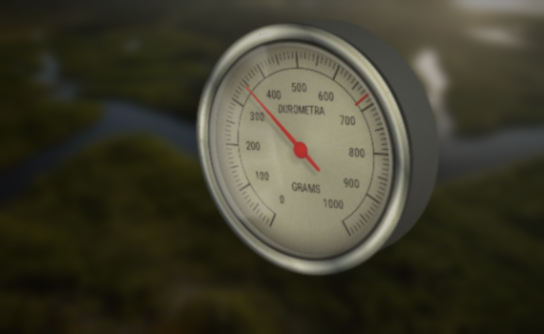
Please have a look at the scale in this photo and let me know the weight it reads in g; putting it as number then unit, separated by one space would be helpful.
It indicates 350 g
